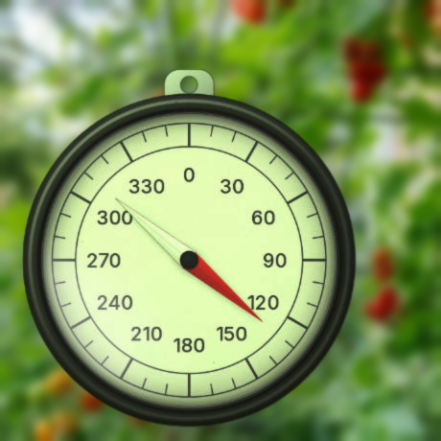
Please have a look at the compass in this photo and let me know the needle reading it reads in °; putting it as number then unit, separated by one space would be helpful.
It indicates 130 °
